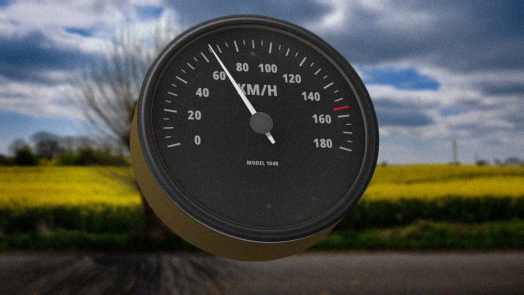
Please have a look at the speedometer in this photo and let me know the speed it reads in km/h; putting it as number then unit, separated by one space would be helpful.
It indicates 65 km/h
